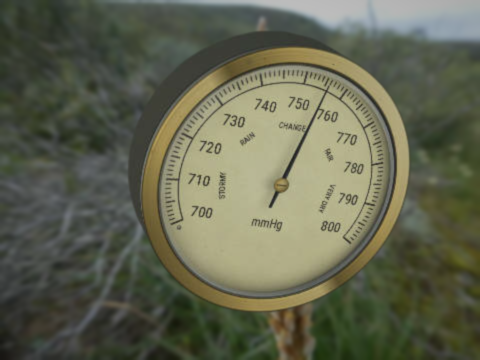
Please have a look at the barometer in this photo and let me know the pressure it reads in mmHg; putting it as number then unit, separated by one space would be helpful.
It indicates 755 mmHg
